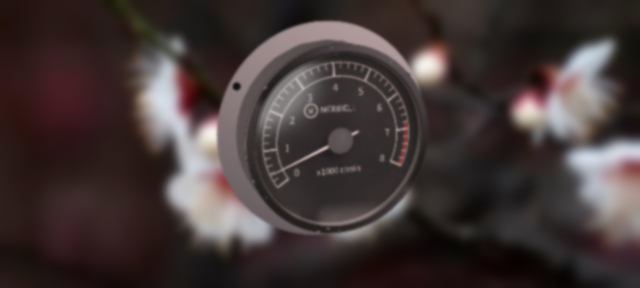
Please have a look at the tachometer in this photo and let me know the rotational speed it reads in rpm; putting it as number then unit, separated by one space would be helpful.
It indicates 400 rpm
